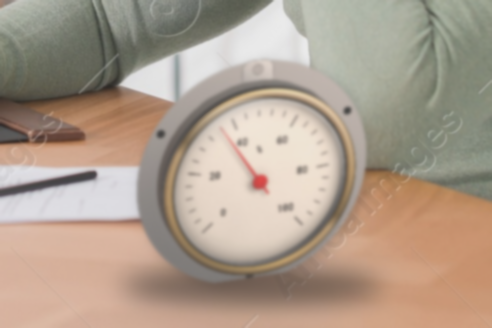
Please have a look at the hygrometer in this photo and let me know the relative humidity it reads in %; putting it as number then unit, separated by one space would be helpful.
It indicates 36 %
